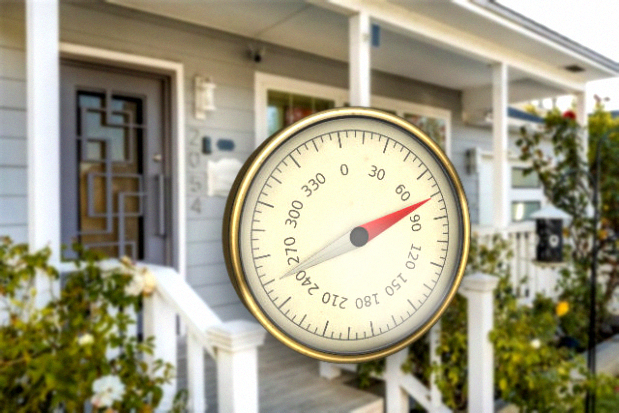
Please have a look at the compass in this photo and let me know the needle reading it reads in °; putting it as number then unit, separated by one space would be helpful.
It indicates 75 °
